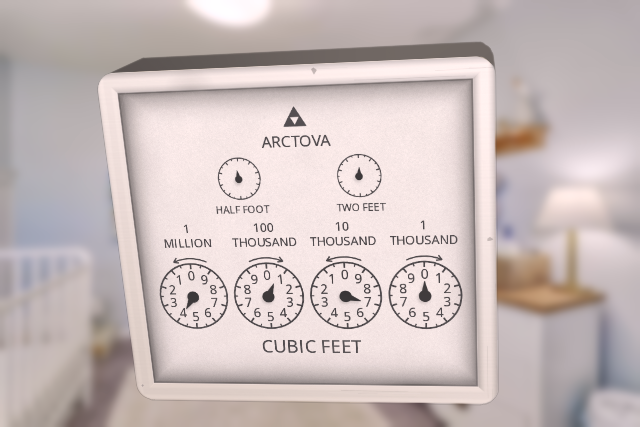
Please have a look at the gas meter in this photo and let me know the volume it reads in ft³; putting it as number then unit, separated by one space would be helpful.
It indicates 407000 ft³
